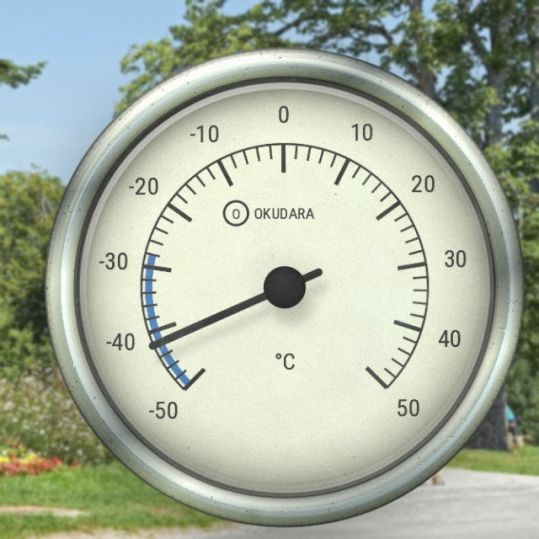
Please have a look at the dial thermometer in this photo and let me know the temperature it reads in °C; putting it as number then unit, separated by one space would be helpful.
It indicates -42 °C
